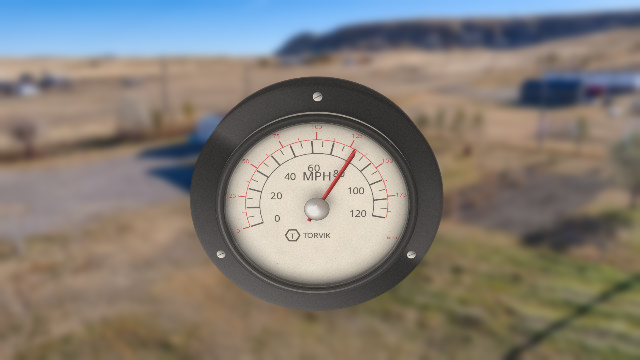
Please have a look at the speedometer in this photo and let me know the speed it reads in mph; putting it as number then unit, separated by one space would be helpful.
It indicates 80 mph
